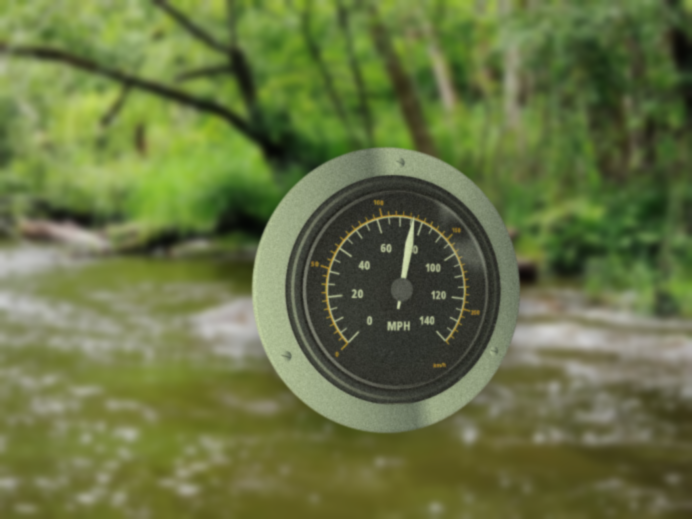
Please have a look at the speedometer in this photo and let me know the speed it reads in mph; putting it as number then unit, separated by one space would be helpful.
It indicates 75 mph
